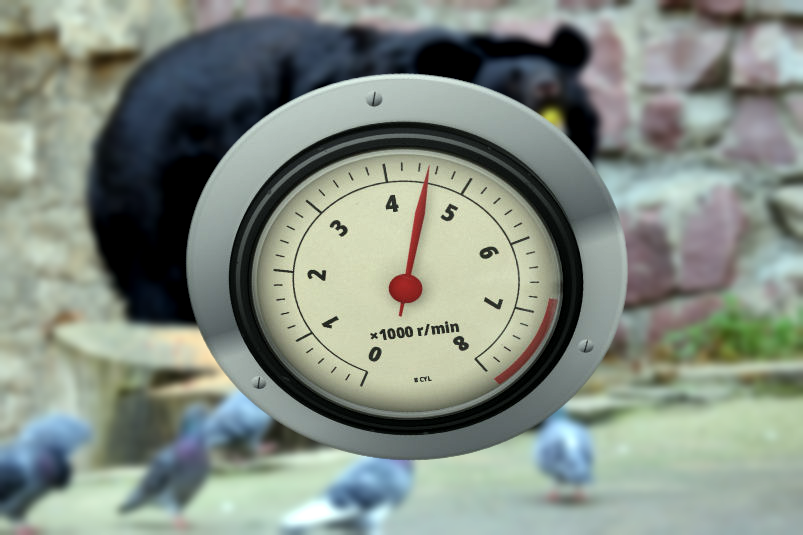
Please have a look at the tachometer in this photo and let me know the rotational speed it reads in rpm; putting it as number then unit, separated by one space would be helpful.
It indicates 4500 rpm
